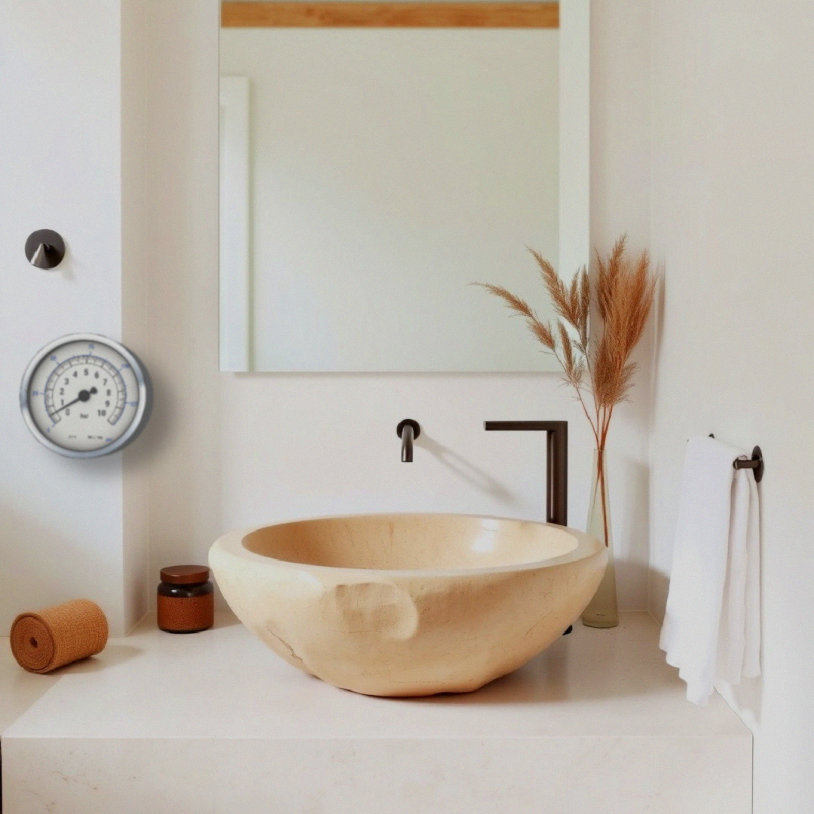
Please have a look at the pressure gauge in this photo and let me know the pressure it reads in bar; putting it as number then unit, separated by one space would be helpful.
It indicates 0.5 bar
